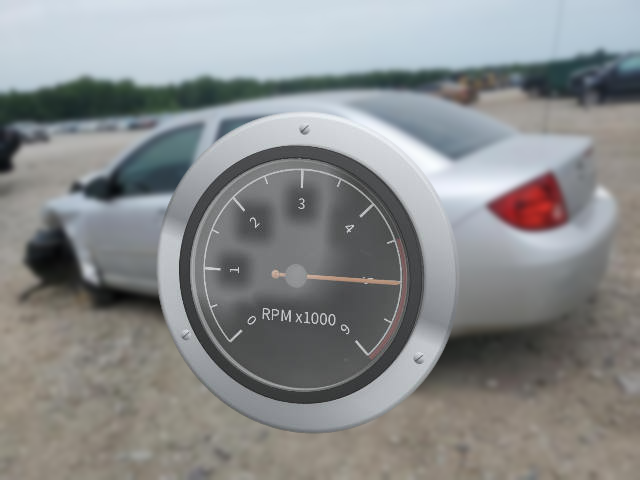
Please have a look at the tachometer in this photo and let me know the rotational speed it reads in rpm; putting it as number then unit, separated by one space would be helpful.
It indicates 5000 rpm
